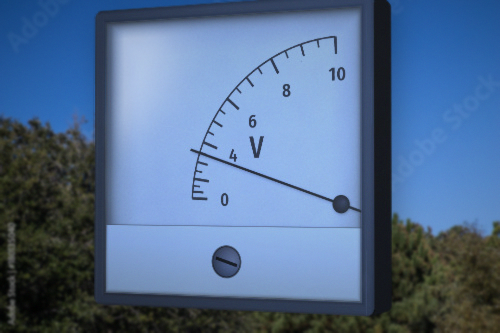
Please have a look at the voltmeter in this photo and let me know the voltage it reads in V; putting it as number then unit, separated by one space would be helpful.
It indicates 3.5 V
